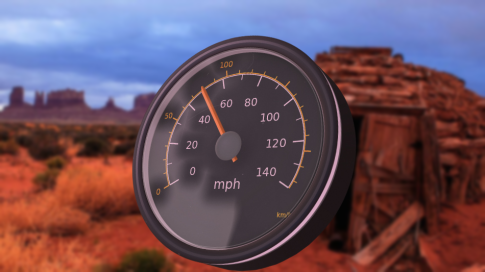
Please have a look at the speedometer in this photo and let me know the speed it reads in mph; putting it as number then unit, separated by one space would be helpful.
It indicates 50 mph
